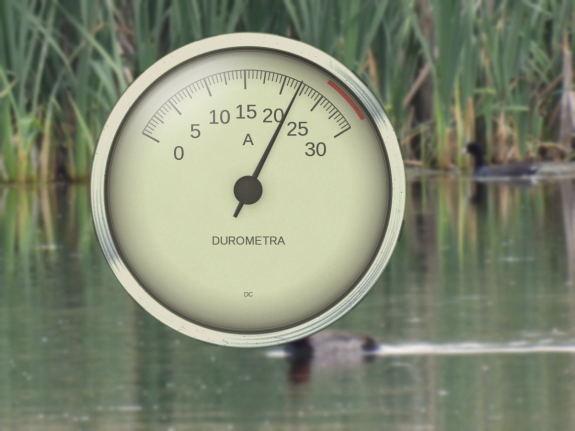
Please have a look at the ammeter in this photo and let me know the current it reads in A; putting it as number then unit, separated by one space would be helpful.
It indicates 22 A
